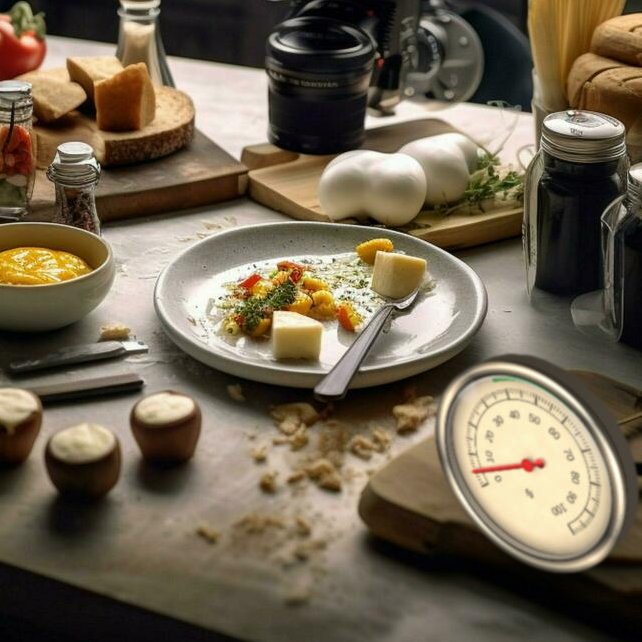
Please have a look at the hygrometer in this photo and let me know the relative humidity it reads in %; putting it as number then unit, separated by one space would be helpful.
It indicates 5 %
